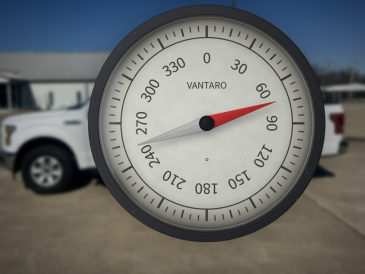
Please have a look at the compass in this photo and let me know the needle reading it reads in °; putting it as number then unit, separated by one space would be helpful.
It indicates 72.5 °
